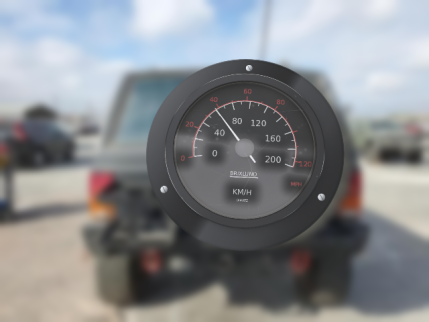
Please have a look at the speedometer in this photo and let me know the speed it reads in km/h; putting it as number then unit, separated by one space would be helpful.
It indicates 60 km/h
